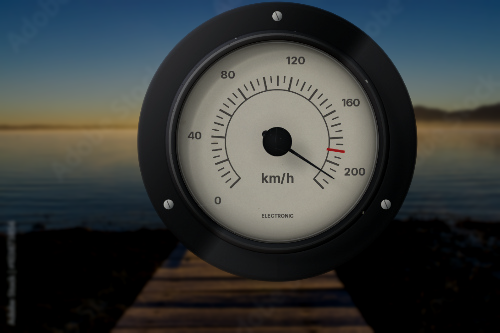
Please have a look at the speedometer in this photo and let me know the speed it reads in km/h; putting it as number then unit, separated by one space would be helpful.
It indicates 210 km/h
